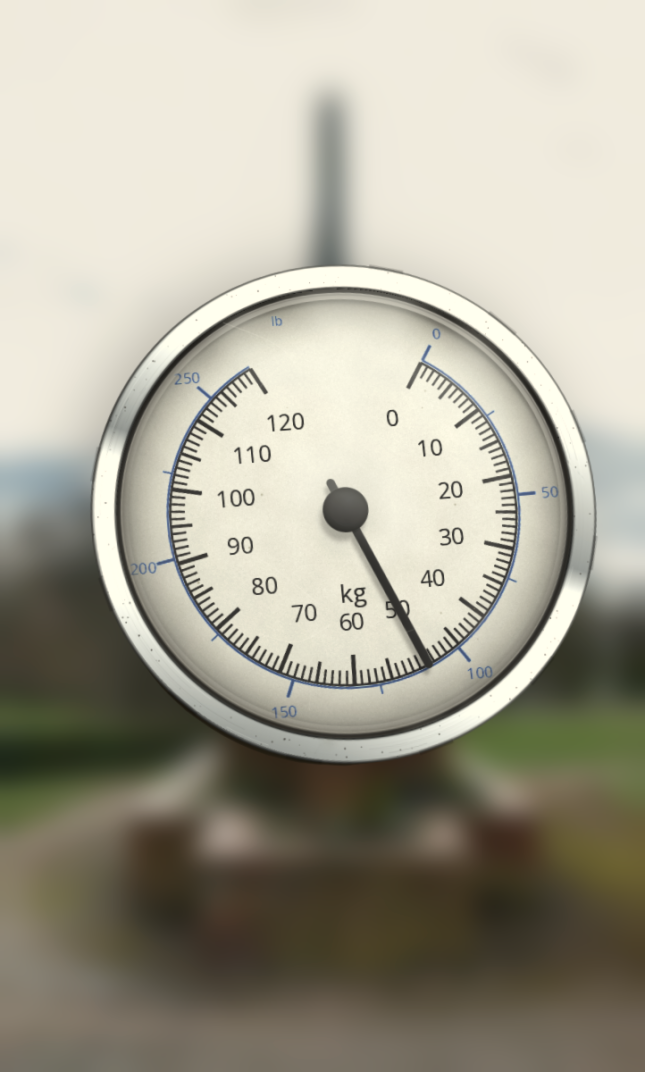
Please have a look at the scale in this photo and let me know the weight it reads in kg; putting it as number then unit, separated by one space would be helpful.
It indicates 50 kg
